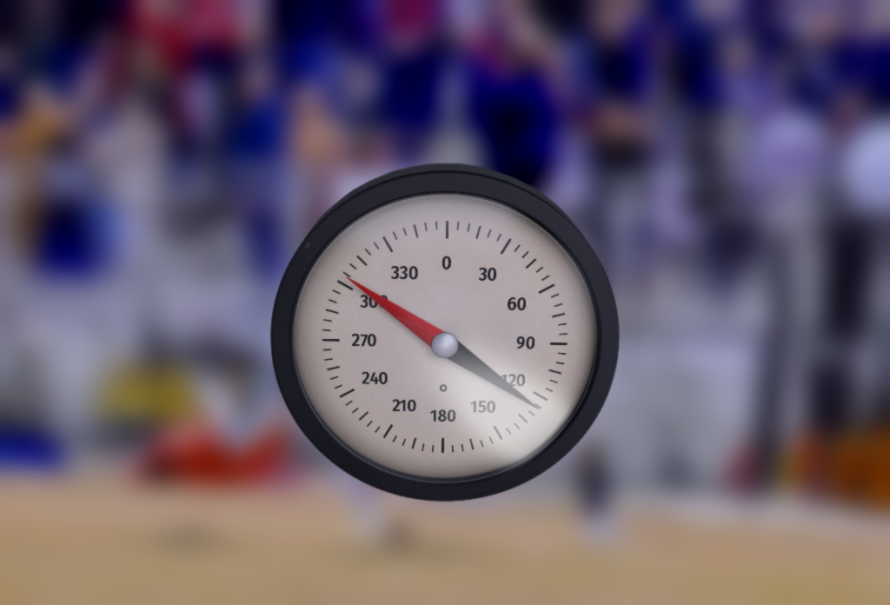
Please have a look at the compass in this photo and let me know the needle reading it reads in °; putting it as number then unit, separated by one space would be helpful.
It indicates 305 °
